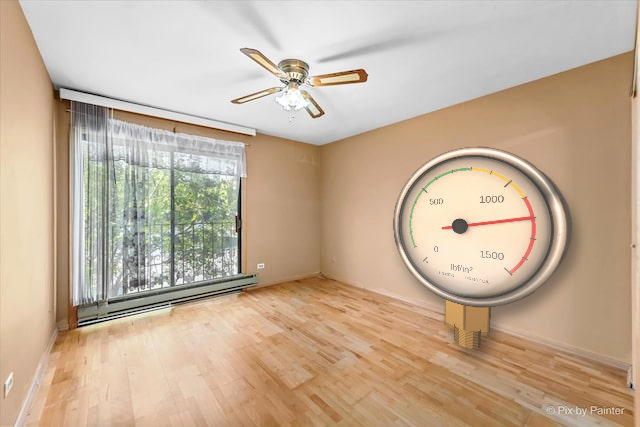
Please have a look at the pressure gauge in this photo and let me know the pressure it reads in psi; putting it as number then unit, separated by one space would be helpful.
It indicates 1200 psi
